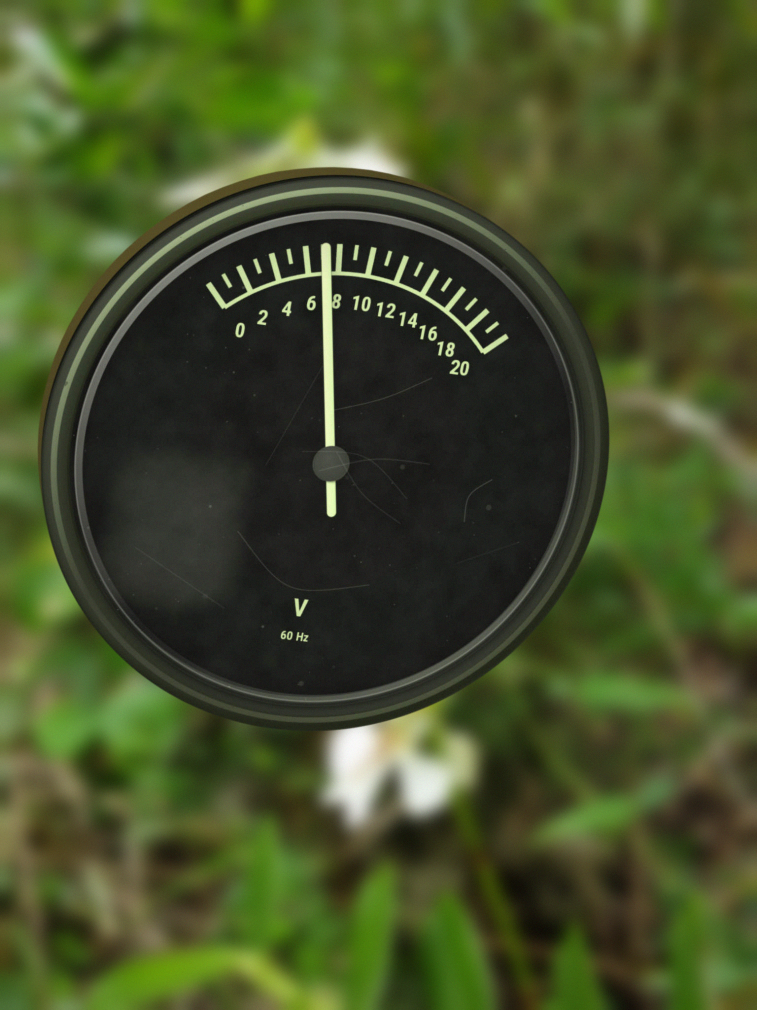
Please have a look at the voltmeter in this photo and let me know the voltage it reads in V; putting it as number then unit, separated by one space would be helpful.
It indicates 7 V
